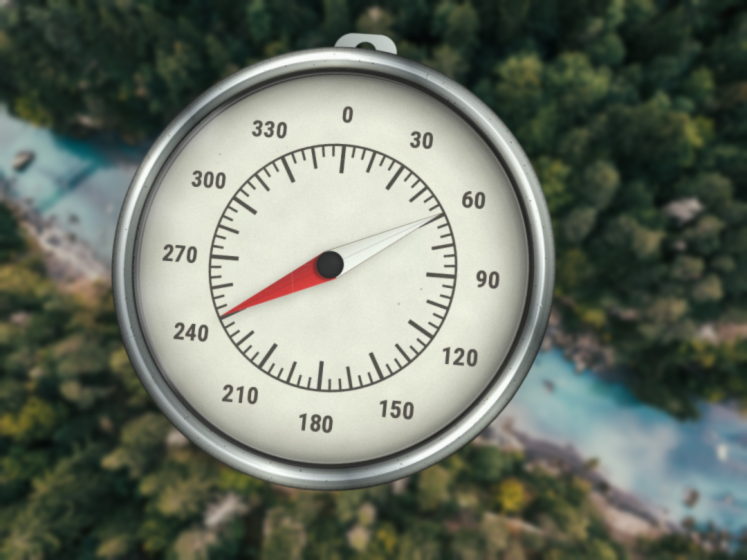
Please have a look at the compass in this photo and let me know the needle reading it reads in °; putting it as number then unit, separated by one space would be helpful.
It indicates 240 °
